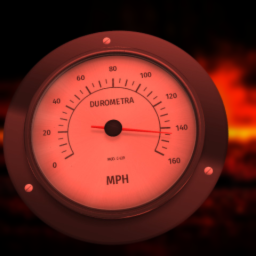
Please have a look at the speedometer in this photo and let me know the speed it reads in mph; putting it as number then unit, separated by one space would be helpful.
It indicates 145 mph
